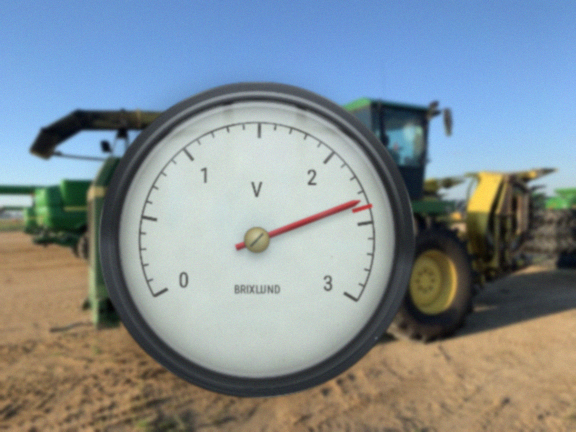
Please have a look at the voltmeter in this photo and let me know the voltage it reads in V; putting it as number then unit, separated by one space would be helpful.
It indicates 2.35 V
